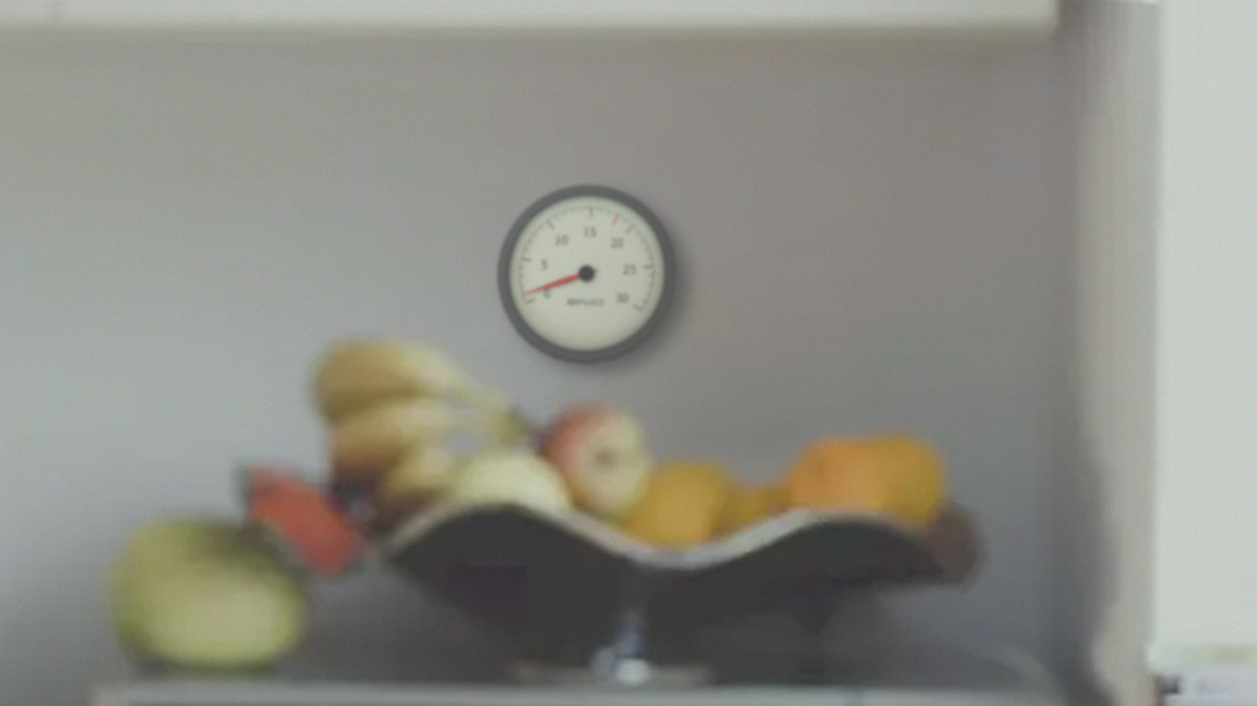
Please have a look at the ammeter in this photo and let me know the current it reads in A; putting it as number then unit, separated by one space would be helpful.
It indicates 1 A
